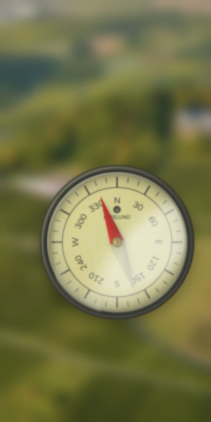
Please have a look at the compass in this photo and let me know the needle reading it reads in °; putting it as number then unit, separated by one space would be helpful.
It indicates 340 °
